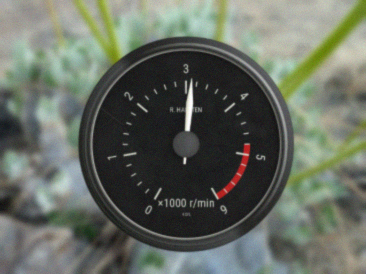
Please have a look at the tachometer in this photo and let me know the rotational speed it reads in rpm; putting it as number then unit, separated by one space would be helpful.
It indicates 3100 rpm
